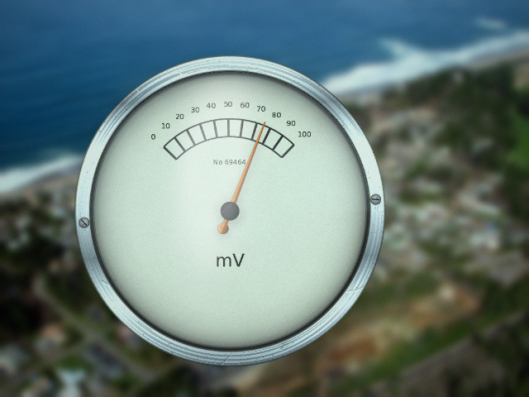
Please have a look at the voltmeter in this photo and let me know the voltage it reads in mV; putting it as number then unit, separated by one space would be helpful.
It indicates 75 mV
